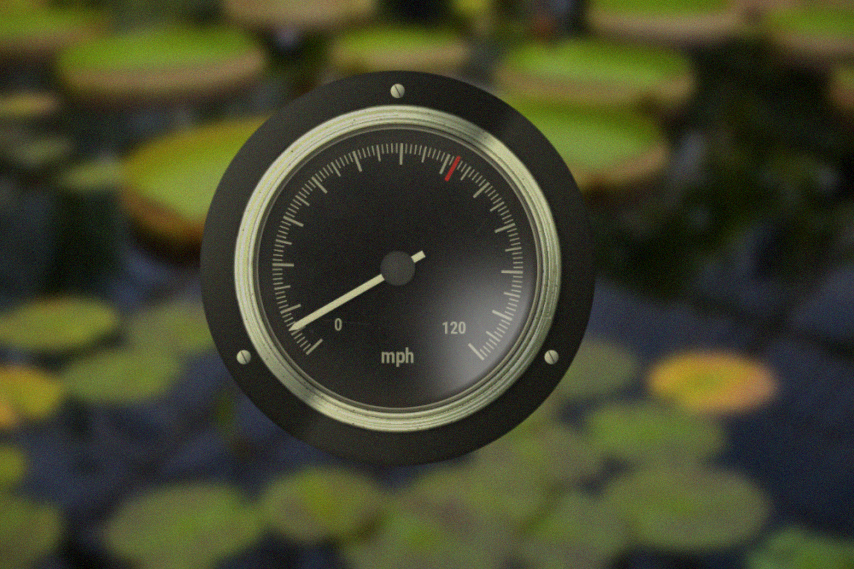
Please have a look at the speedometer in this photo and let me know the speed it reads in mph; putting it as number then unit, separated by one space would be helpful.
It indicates 6 mph
